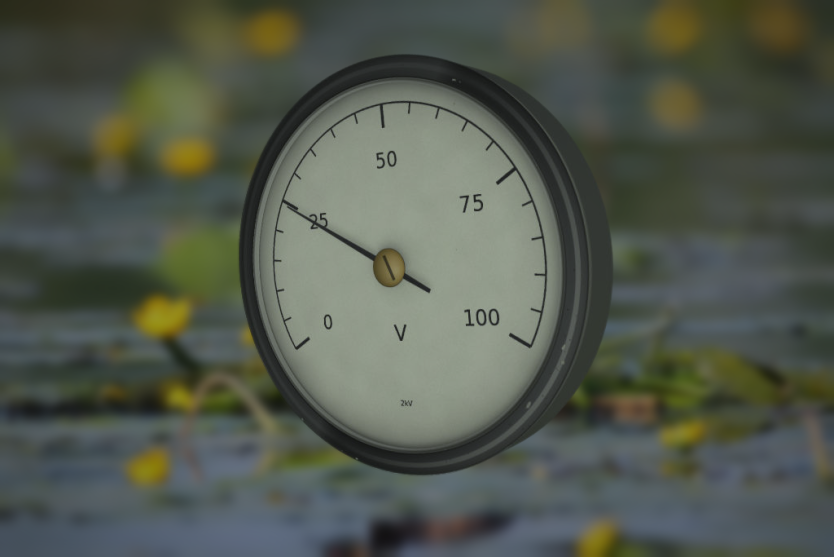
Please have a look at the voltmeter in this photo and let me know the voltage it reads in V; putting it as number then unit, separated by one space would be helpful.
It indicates 25 V
